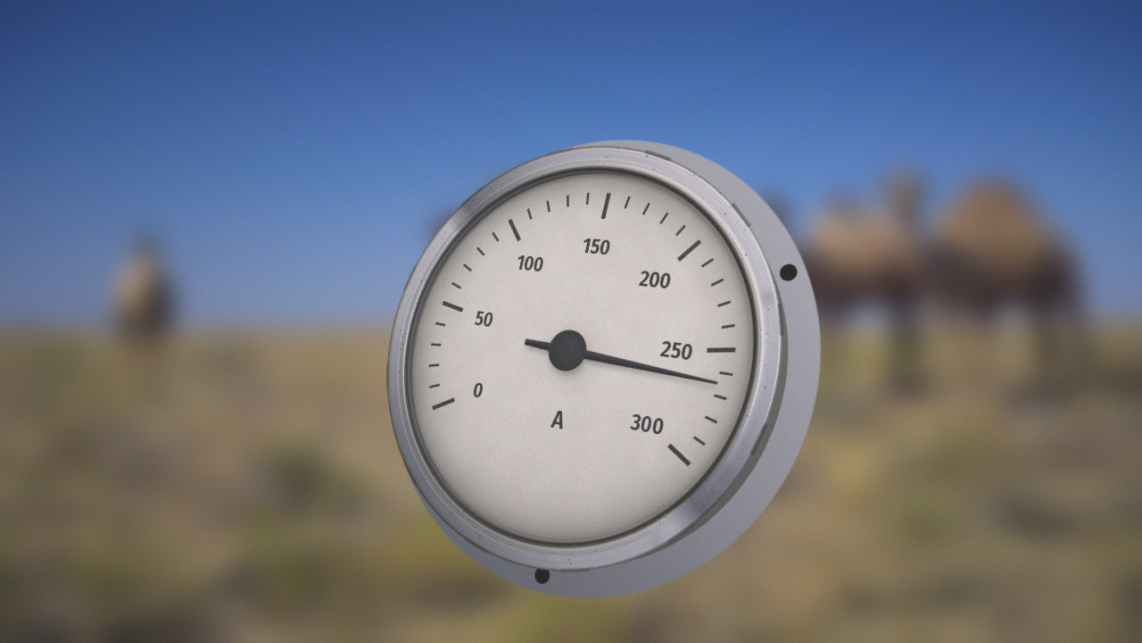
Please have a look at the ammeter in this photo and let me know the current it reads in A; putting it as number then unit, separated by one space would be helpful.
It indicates 265 A
